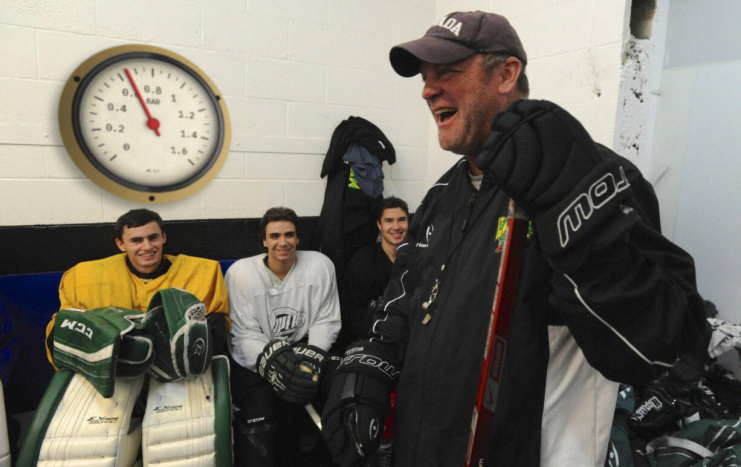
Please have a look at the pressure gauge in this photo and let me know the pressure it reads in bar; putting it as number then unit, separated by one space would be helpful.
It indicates 0.65 bar
